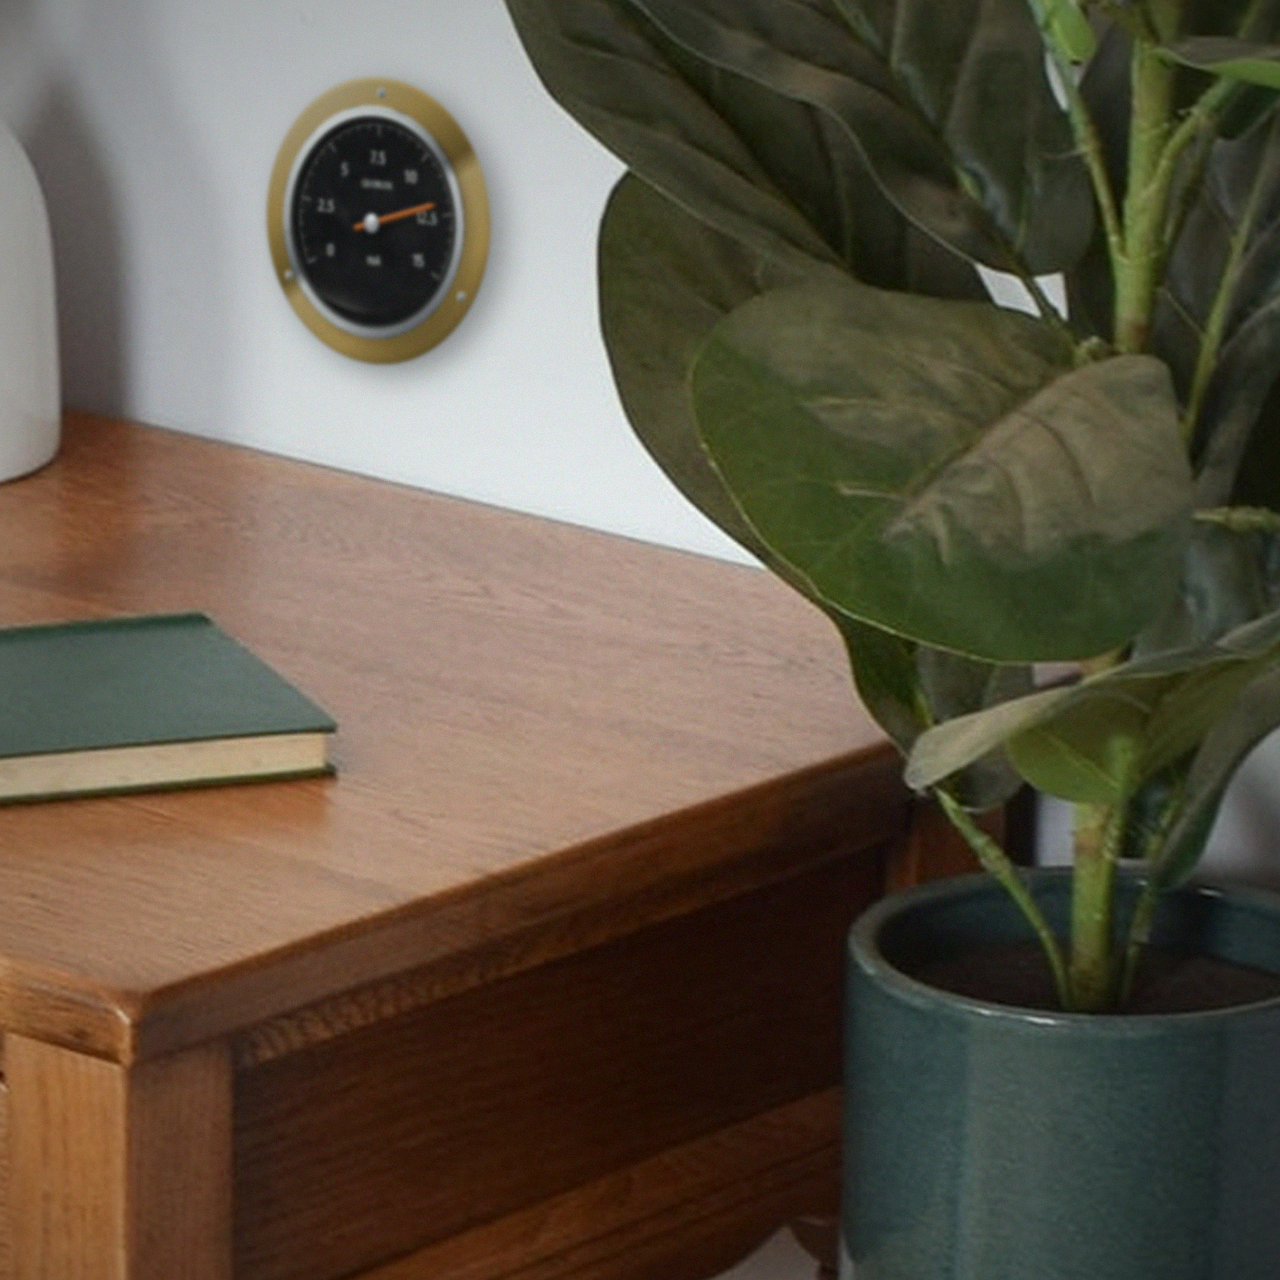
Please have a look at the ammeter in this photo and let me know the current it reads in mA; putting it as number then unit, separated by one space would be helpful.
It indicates 12 mA
